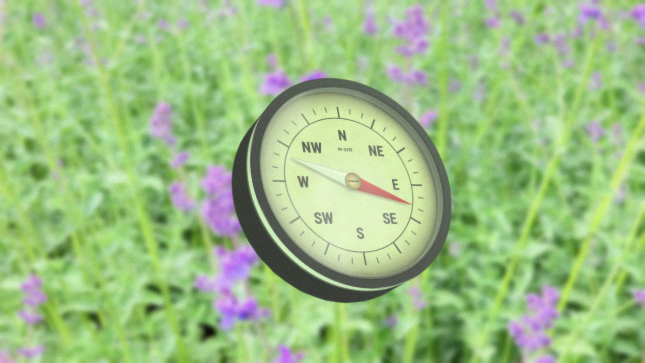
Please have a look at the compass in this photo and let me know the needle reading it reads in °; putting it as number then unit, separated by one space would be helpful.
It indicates 110 °
